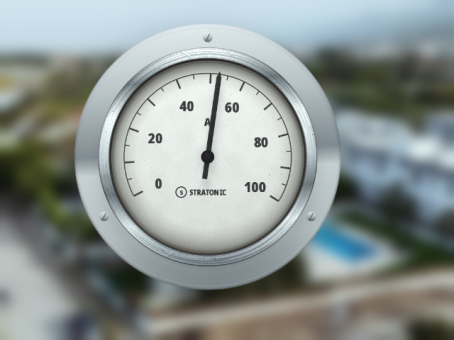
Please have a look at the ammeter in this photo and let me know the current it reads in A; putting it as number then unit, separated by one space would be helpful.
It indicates 52.5 A
